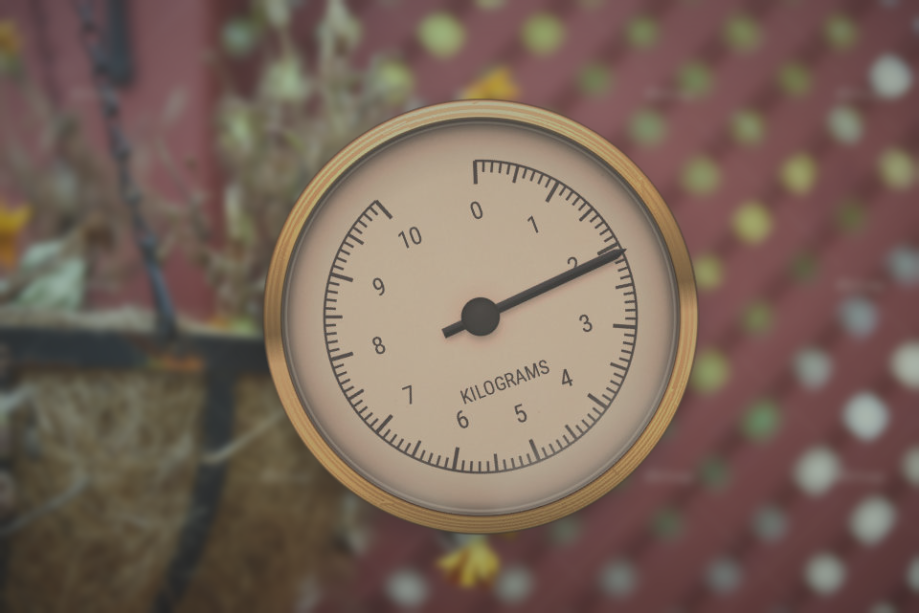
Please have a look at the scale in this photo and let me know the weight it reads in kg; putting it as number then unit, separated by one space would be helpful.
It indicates 2.1 kg
